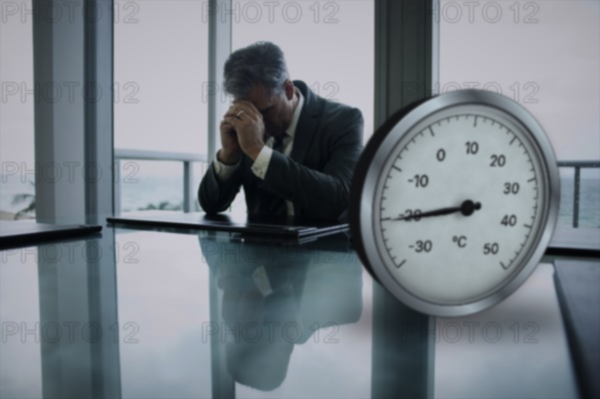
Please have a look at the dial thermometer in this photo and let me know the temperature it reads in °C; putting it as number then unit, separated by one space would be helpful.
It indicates -20 °C
